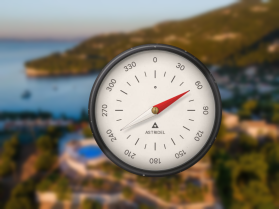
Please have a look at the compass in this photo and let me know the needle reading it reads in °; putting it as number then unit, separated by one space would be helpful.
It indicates 60 °
